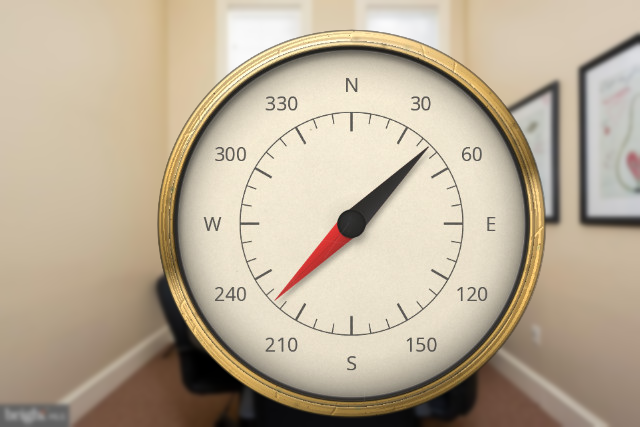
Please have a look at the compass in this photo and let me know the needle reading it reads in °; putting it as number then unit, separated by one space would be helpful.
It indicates 225 °
